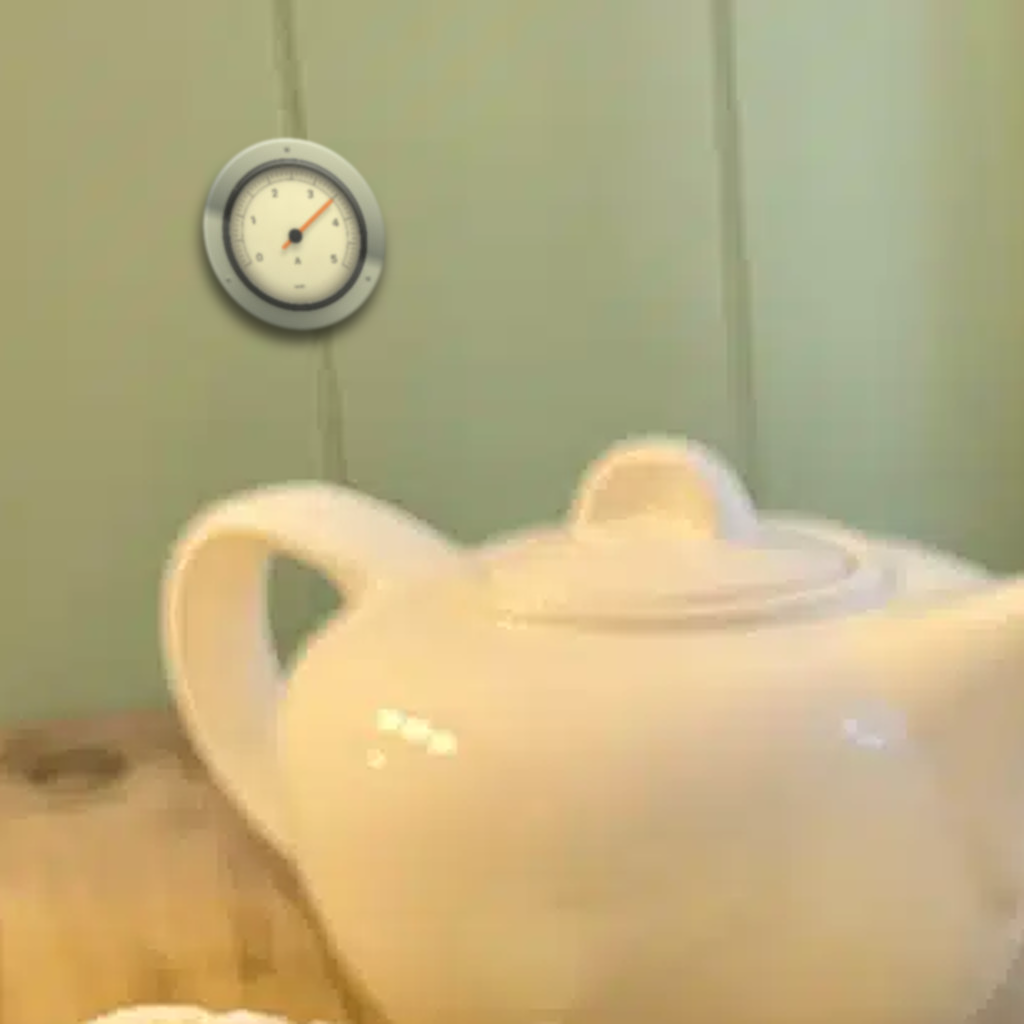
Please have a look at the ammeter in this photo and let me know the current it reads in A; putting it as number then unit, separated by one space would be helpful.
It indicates 3.5 A
